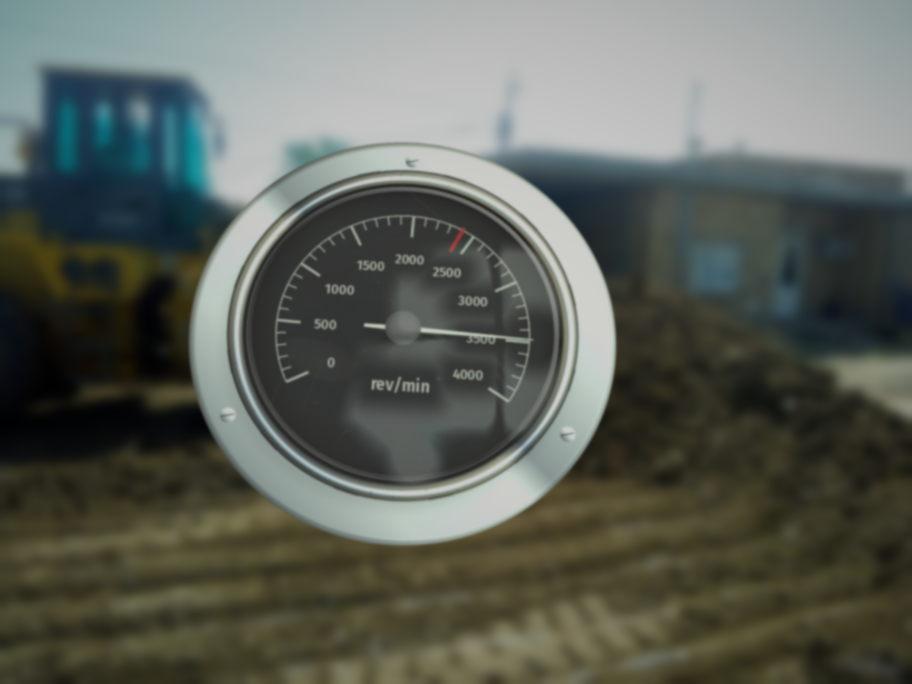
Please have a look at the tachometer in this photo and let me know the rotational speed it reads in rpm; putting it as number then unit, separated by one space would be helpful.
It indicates 3500 rpm
